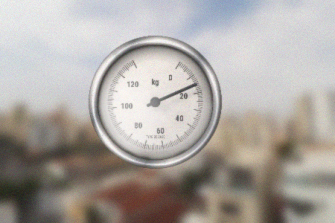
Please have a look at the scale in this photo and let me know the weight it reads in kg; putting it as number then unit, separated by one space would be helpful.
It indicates 15 kg
